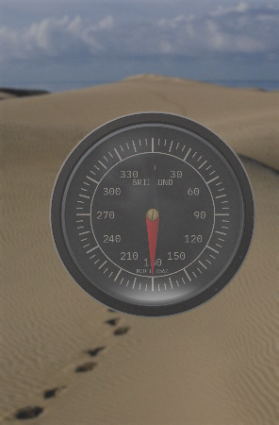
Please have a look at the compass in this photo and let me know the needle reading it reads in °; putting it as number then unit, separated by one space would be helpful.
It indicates 180 °
